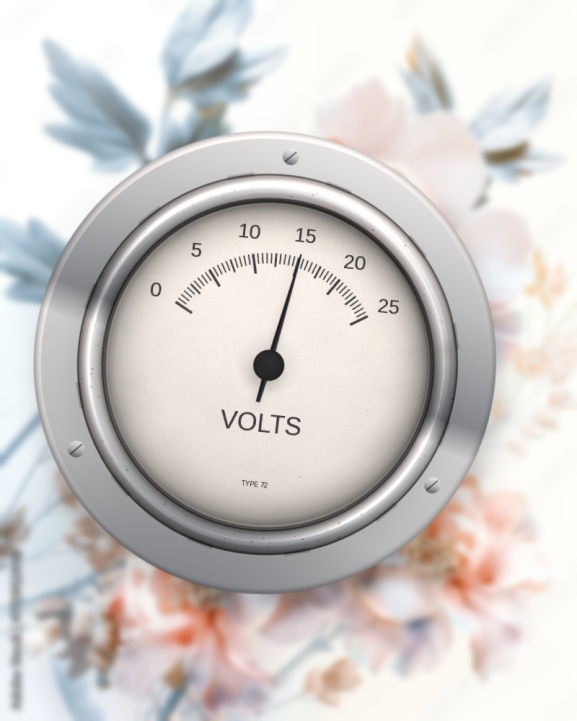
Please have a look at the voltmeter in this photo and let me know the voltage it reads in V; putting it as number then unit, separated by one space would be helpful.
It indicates 15 V
